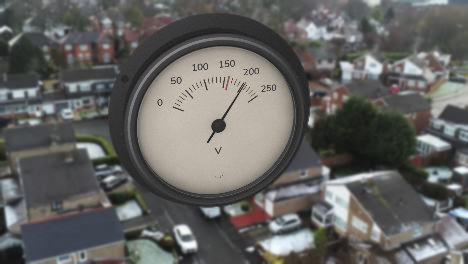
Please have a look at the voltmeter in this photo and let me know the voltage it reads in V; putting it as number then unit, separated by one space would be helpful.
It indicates 200 V
